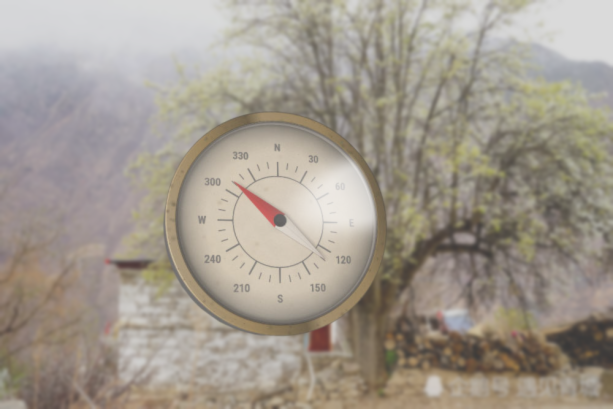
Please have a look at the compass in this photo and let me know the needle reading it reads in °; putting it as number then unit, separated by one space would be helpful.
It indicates 310 °
